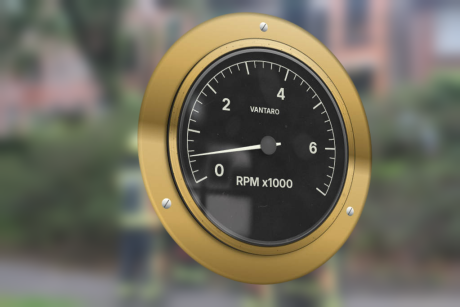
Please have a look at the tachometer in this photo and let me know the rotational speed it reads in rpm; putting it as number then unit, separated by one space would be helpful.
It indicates 500 rpm
